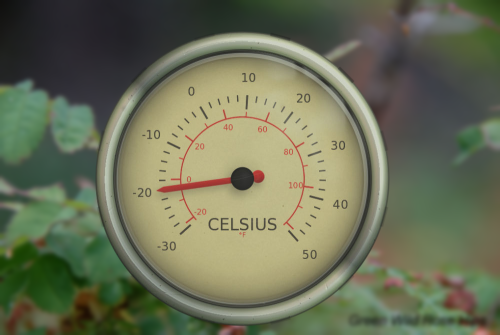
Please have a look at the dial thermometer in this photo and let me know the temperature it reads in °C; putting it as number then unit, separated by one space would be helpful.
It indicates -20 °C
